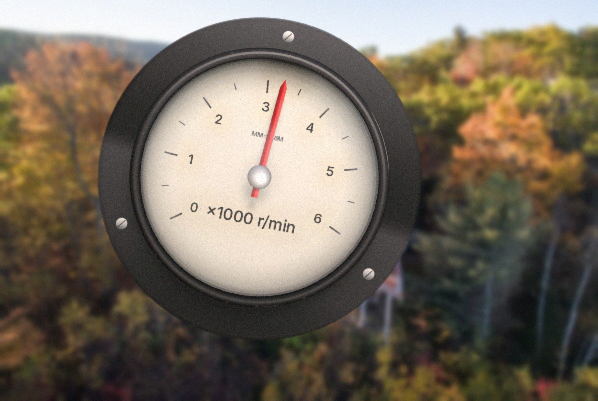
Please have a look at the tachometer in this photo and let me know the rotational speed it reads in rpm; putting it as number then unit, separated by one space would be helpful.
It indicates 3250 rpm
